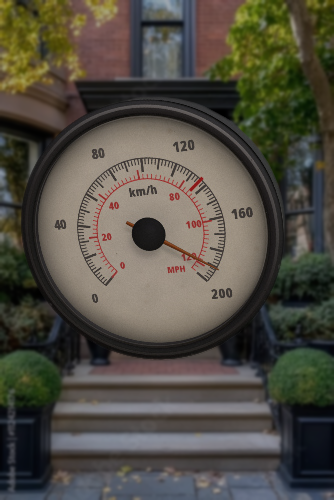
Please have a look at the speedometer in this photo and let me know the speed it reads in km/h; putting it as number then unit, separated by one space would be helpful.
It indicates 190 km/h
